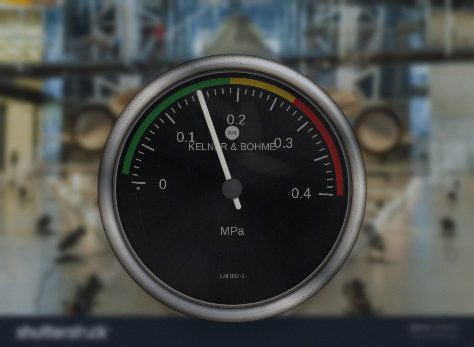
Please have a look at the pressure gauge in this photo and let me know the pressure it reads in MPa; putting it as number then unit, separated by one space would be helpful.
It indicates 0.15 MPa
